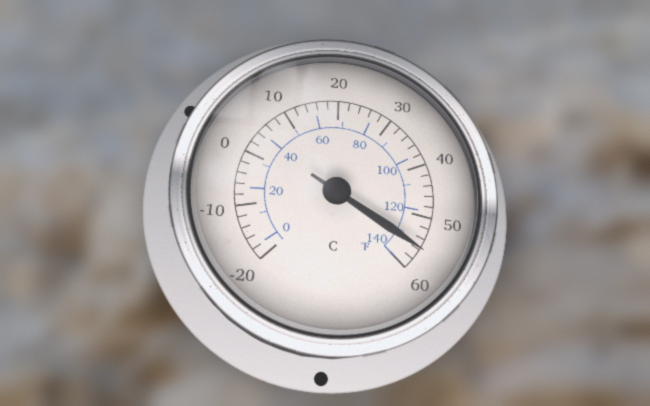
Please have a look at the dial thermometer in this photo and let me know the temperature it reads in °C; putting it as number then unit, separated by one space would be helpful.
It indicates 56 °C
